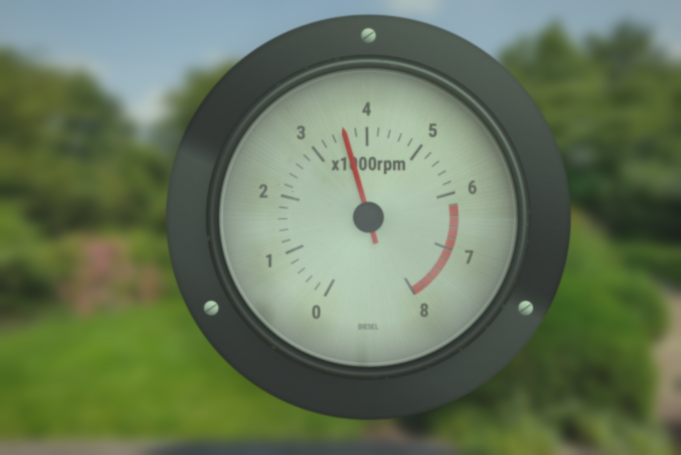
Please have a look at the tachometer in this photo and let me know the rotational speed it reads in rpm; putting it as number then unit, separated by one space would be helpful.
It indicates 3600 rpm
